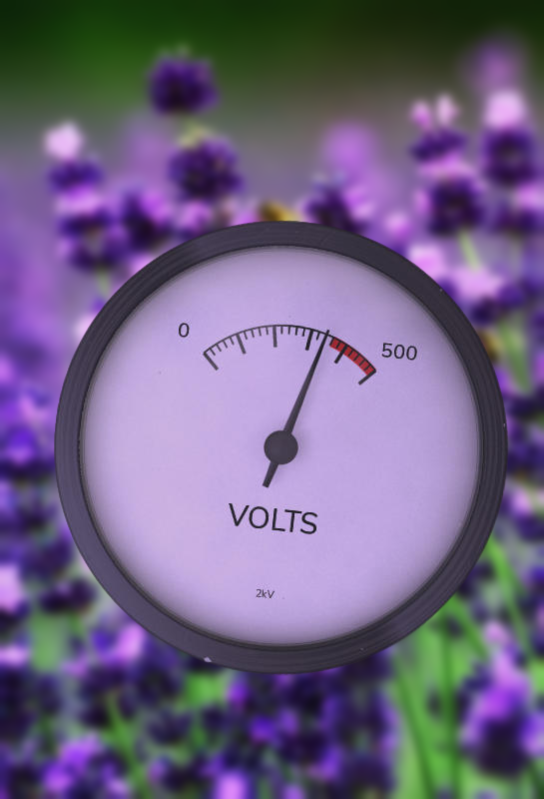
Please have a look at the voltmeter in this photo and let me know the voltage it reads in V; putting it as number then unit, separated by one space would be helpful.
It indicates 340 V
